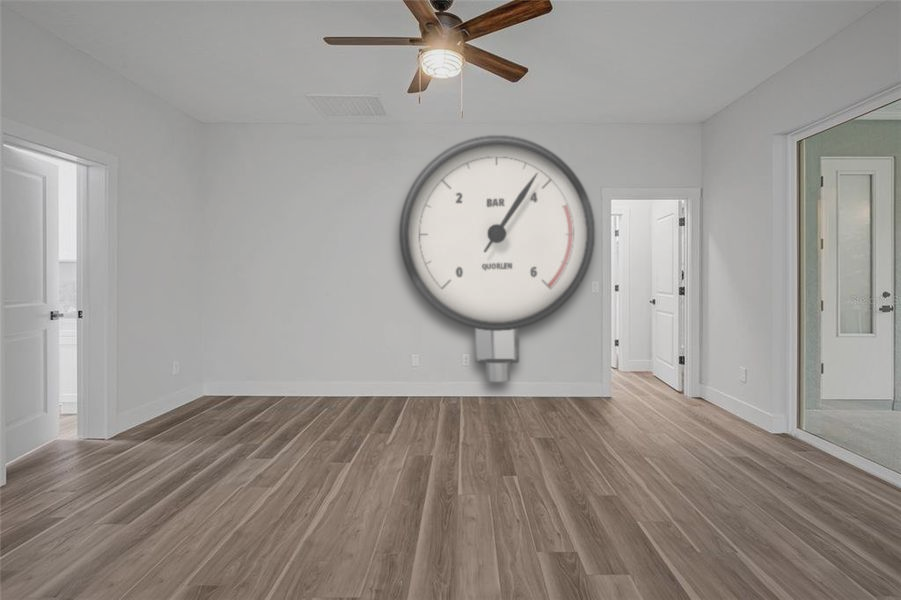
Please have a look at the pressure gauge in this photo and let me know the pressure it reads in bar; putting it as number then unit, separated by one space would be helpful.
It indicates 3.75 bar
